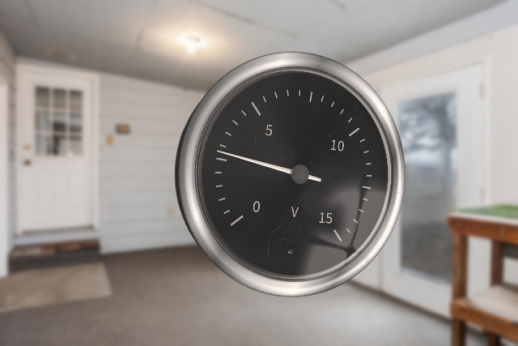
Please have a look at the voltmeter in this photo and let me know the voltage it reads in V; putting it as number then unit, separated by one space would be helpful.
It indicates 2.75 V
